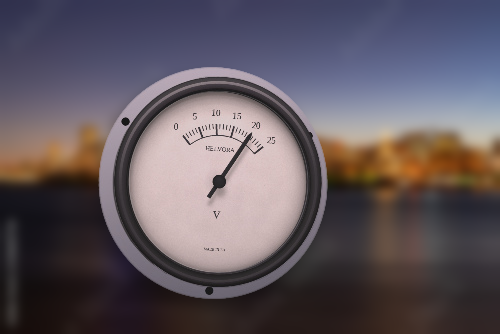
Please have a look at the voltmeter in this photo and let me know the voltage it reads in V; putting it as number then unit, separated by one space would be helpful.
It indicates 20 V
